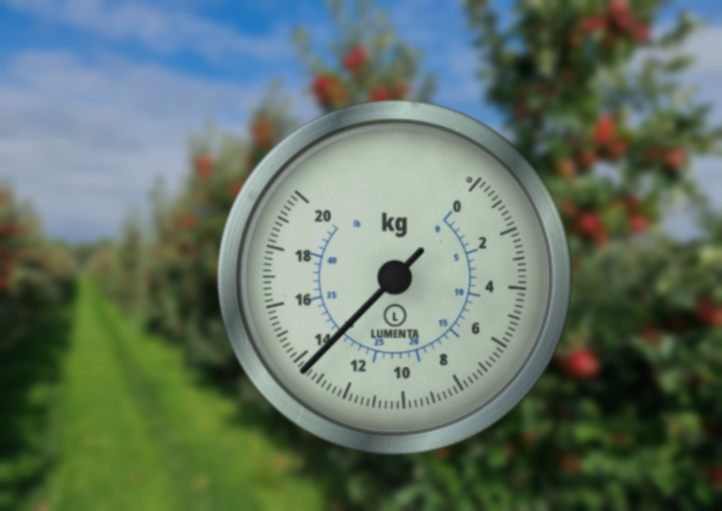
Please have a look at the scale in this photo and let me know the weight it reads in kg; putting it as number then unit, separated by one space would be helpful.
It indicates 13.6 kg
